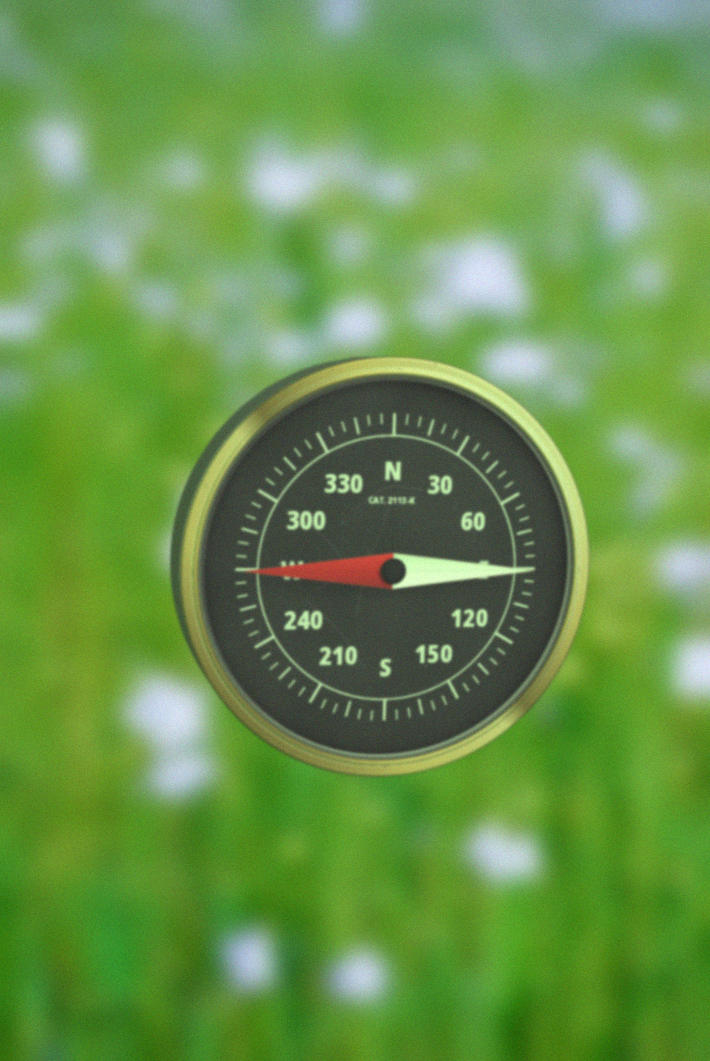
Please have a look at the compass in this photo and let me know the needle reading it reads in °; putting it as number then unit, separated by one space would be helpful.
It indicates 270 °
